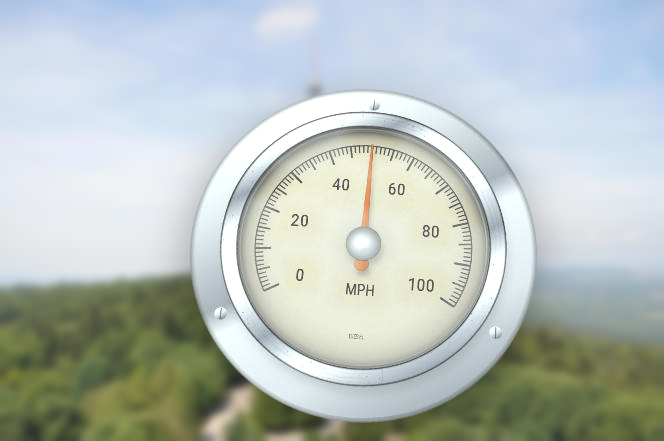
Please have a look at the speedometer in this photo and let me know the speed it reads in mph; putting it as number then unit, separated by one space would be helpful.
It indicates 50 mph
